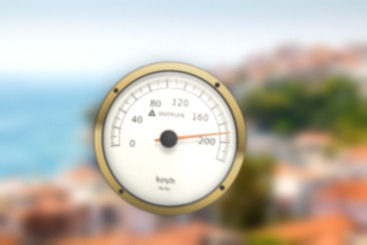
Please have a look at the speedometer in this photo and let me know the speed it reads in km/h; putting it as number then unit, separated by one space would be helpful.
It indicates 190 km/h
